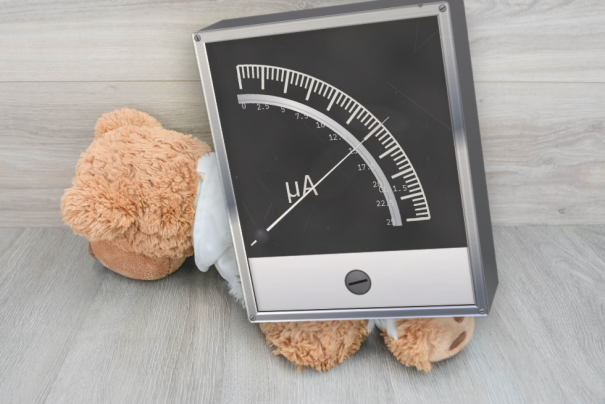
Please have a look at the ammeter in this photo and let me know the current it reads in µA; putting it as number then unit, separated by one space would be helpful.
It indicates 15 µA
